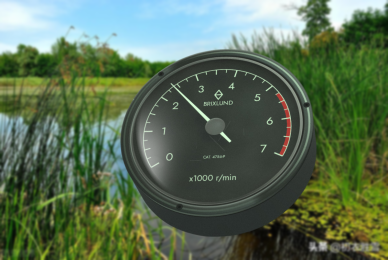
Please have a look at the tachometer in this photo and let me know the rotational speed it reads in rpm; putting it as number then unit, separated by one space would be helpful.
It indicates 2375 rpm
